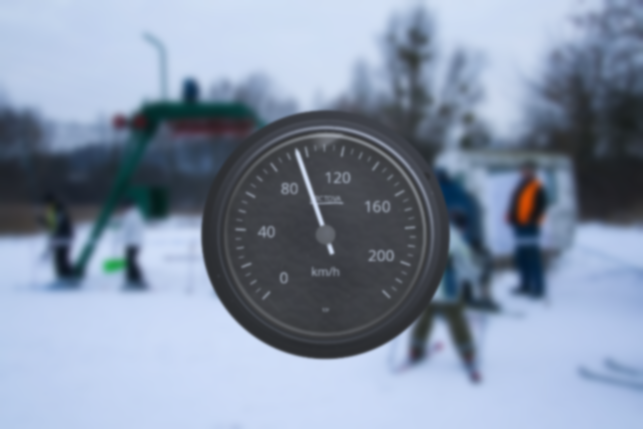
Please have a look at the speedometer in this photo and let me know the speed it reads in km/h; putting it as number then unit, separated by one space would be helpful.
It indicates 95 km/h
